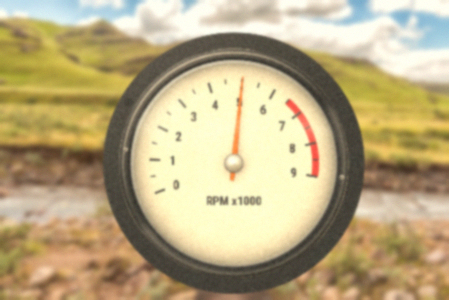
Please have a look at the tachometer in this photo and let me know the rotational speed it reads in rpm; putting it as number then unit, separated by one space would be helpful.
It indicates 5000 rpm
